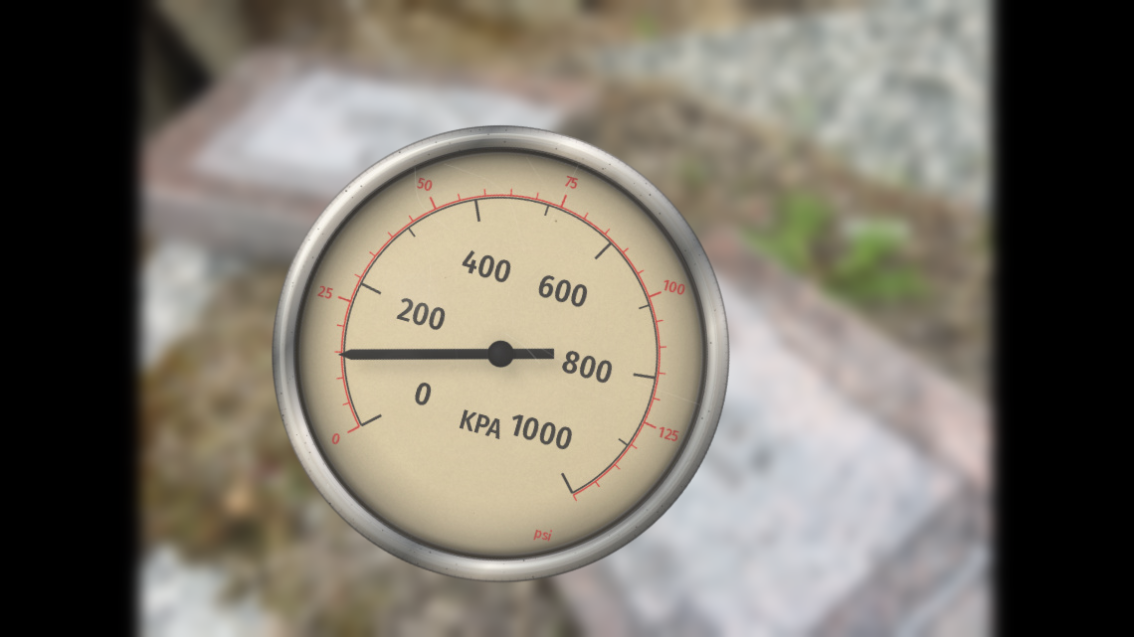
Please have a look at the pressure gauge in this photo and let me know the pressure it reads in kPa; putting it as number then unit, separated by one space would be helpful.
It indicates 100 kPa
